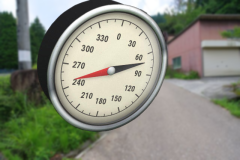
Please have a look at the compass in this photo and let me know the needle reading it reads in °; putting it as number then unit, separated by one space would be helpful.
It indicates 250 °
